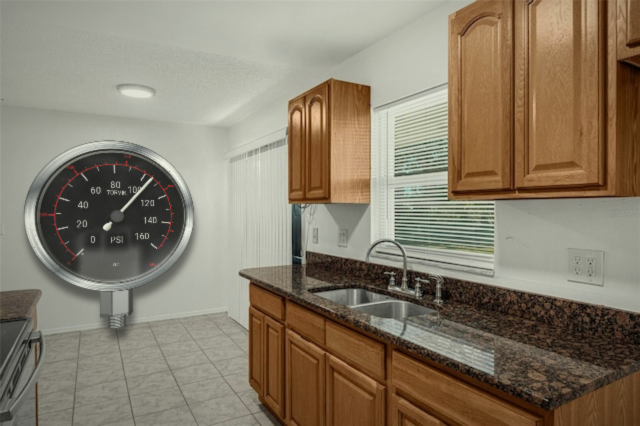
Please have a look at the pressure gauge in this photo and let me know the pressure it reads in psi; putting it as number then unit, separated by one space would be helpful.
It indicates 105 psi
